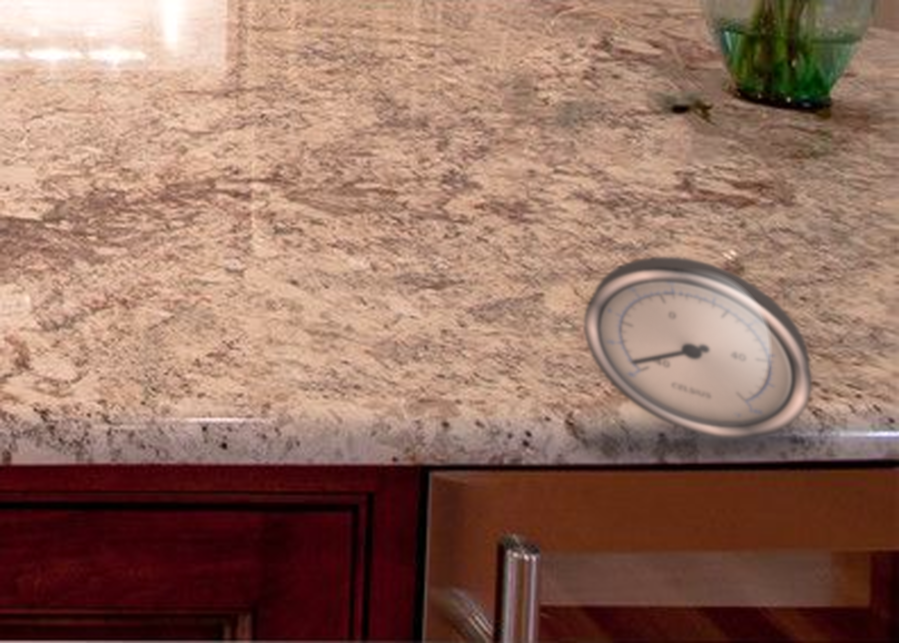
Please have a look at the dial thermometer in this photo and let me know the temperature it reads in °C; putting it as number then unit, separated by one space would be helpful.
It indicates -36 °C
